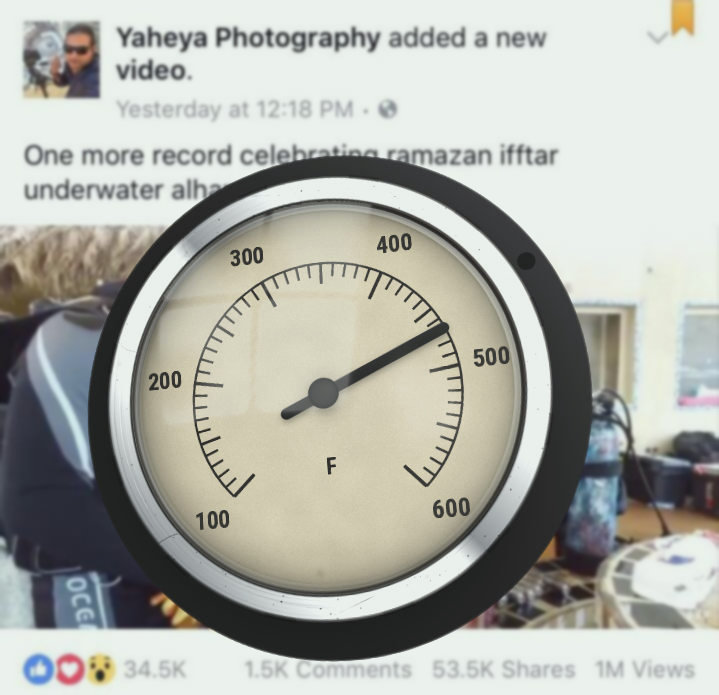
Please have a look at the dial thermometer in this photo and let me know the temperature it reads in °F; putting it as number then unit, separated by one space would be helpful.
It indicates 470 °F
